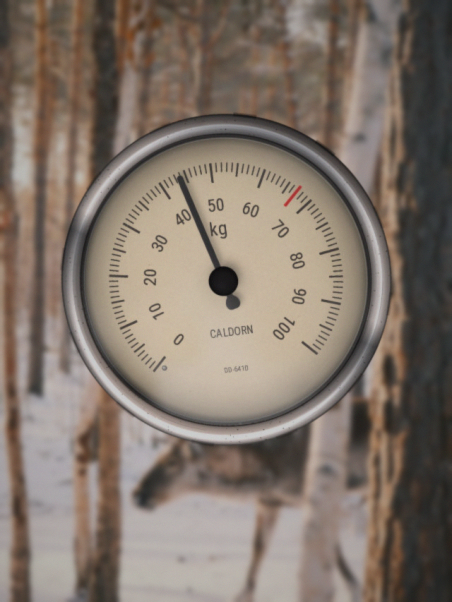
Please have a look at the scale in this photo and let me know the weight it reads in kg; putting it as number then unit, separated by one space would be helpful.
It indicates 44 kg
